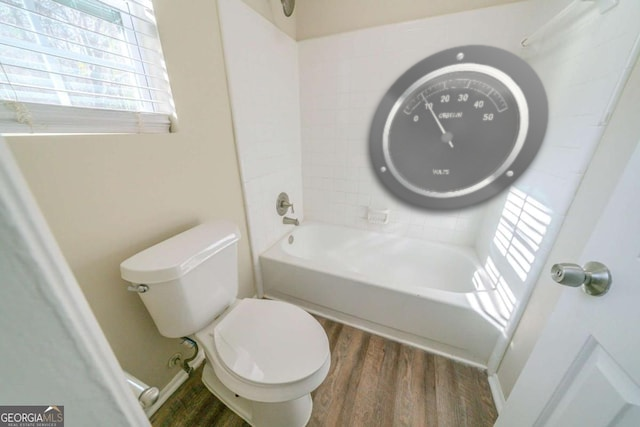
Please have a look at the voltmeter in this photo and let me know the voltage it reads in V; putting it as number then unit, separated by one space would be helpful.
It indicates 10 V
